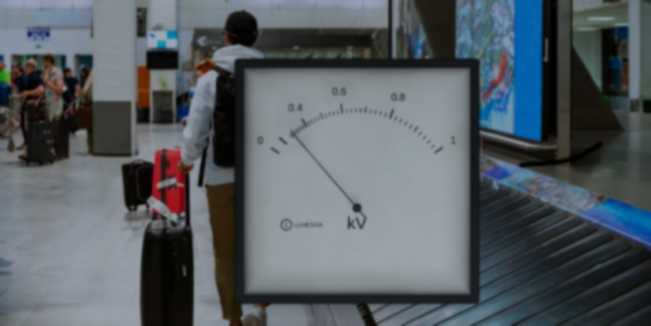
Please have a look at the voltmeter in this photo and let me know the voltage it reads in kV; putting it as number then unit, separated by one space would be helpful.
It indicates 0.3 kV
